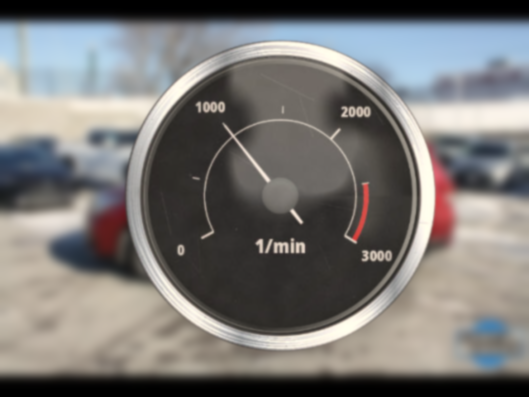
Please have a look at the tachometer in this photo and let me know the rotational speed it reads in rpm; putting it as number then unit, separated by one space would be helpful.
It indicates 1000 rpm
